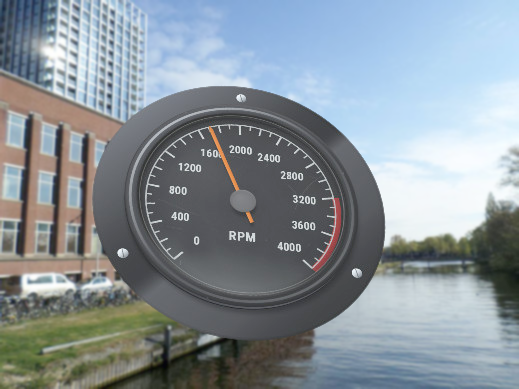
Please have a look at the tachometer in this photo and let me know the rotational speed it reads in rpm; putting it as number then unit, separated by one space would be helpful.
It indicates 1700 rpm
